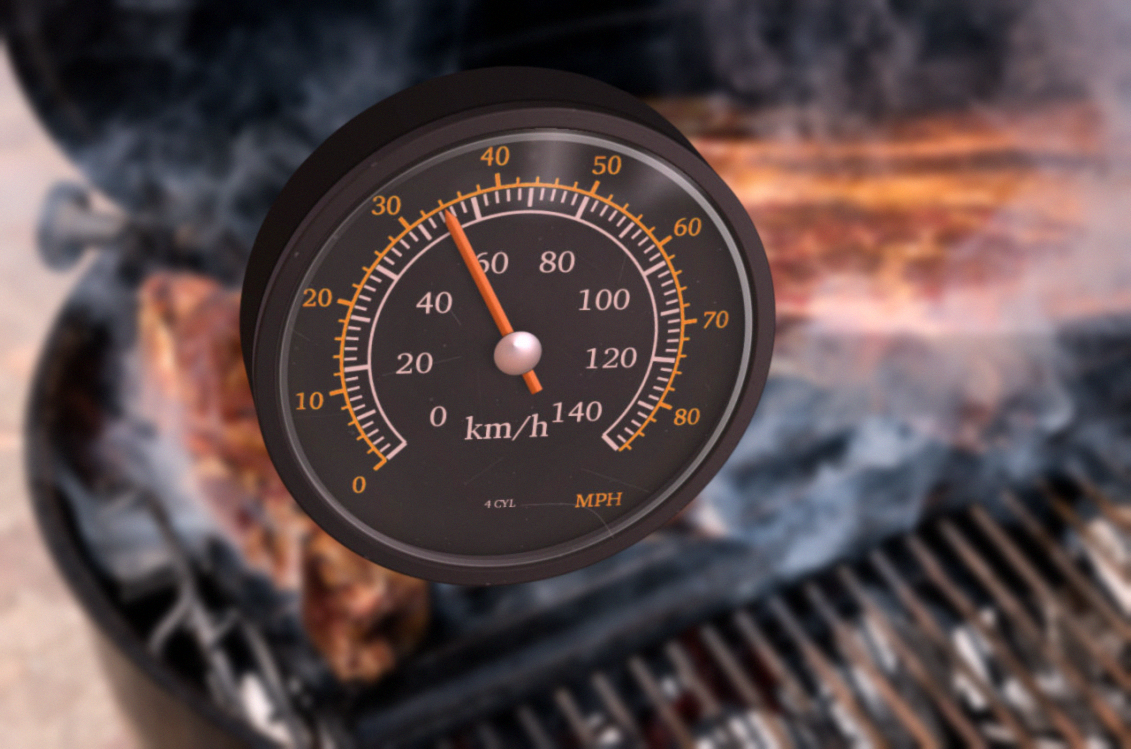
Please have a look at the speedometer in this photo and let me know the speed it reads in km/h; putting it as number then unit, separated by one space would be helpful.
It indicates 55 km/h
